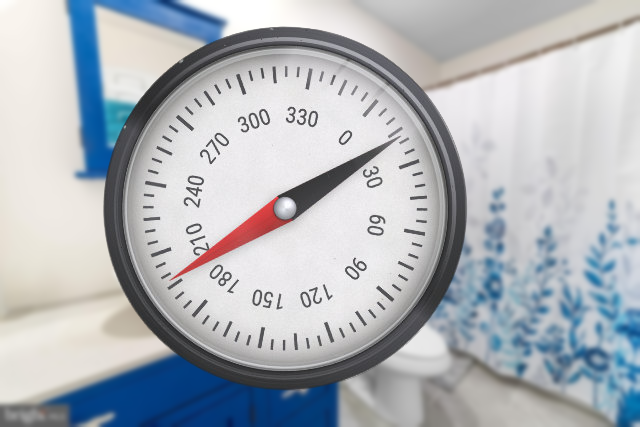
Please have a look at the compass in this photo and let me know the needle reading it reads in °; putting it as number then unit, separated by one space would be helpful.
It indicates 197.5 °
